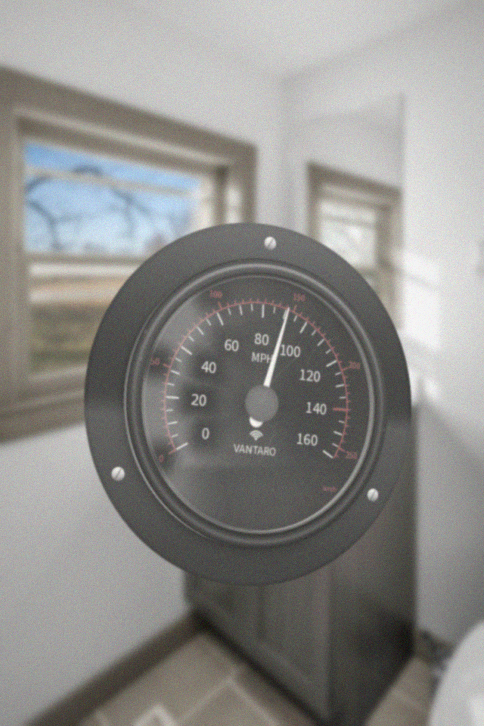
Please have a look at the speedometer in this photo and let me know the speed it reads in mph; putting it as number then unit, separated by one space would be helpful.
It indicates 90 mph
